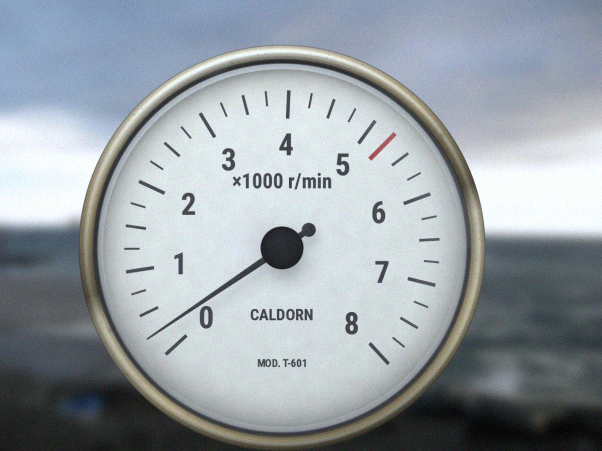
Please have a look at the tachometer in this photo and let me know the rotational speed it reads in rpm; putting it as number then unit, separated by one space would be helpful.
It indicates 250 rpm
